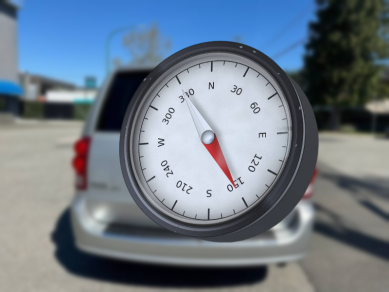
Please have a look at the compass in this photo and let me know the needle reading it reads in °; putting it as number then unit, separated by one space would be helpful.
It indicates 150 °
